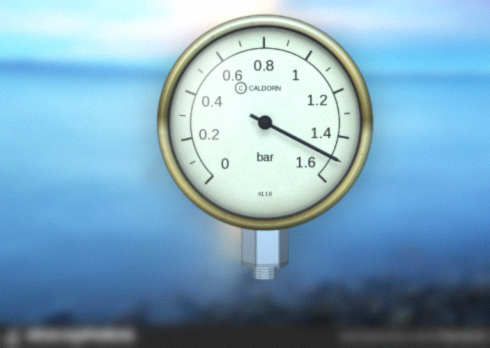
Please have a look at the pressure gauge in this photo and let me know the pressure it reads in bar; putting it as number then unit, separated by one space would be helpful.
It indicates 1.5 bar
